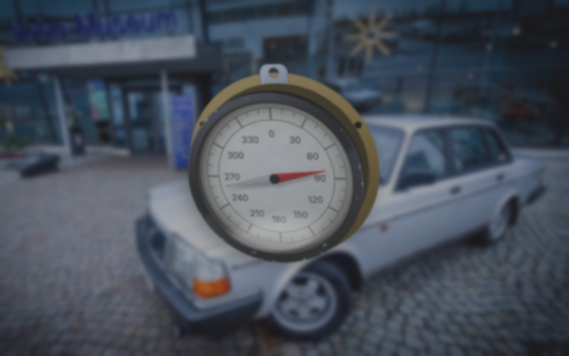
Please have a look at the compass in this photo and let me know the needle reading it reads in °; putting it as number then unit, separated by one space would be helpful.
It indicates 80 °
